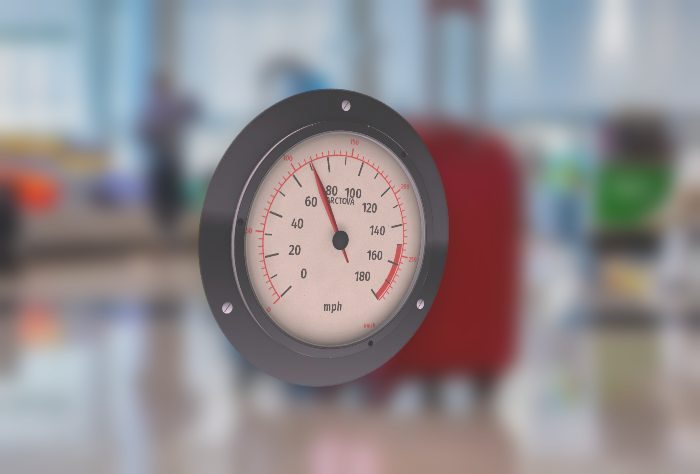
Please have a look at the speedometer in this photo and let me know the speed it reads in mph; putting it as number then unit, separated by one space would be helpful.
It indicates 70 mph
